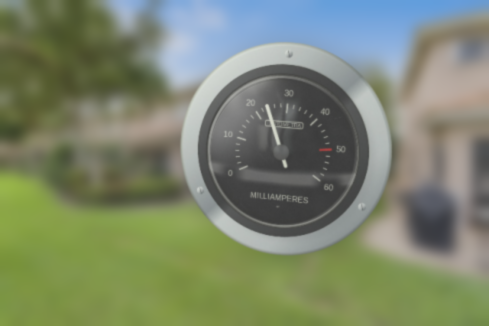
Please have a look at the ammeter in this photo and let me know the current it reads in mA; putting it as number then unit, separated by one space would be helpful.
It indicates 24 mA
